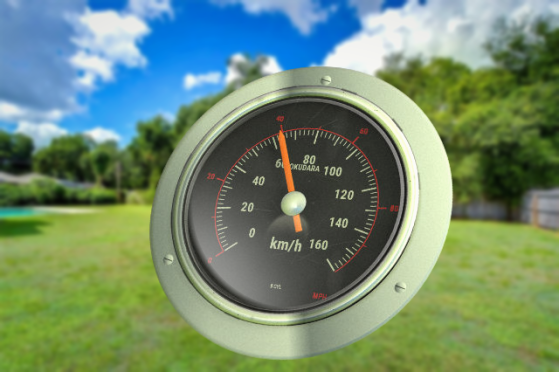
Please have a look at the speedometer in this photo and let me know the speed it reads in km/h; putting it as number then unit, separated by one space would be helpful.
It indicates 64 km/h
